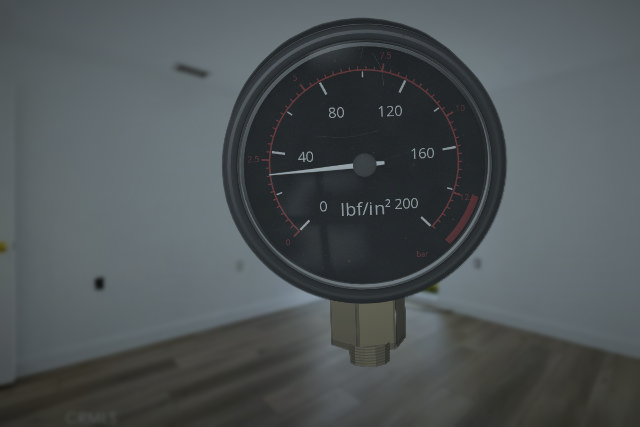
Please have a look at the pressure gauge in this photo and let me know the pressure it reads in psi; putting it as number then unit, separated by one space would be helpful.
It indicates 30 psi
